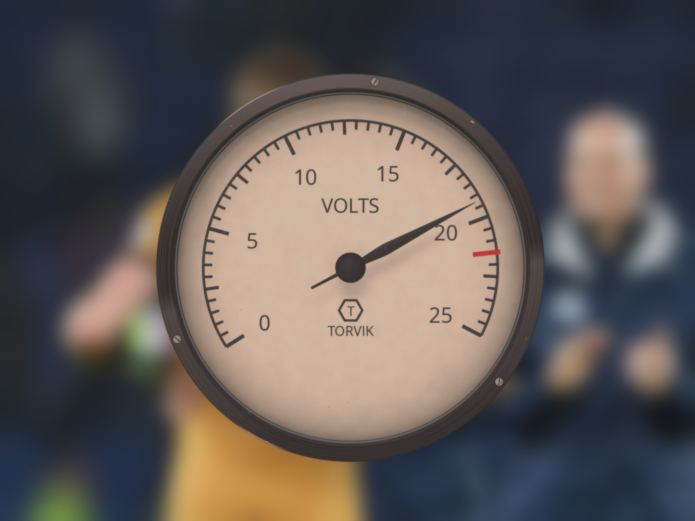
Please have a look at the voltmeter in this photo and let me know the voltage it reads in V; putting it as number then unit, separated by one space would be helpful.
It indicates 19.25 V
